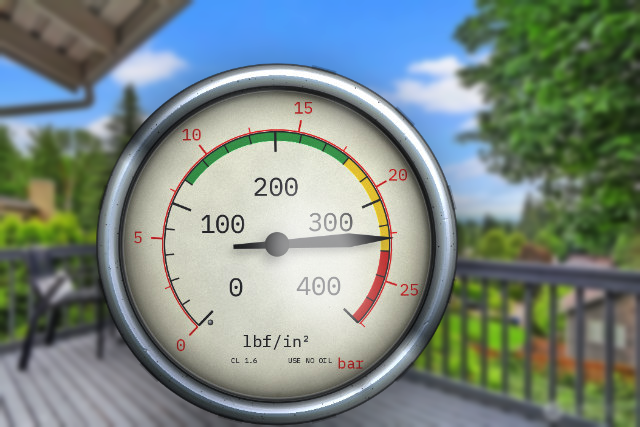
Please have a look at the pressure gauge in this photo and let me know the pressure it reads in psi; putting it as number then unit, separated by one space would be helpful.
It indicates 330 psi
